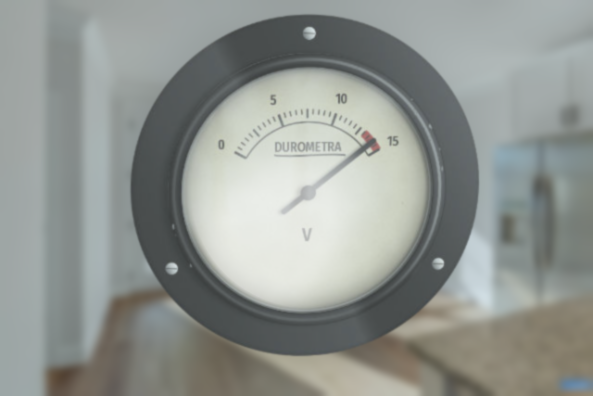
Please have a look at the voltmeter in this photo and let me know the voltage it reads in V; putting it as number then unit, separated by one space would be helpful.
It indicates 14 V
